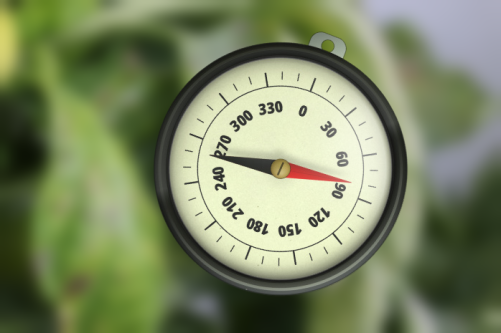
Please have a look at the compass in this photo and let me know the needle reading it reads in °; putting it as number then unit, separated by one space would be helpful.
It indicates 80 °
